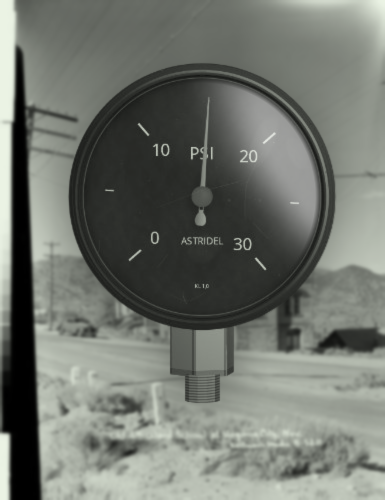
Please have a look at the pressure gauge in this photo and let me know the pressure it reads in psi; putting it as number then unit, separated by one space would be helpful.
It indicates 15 psi
